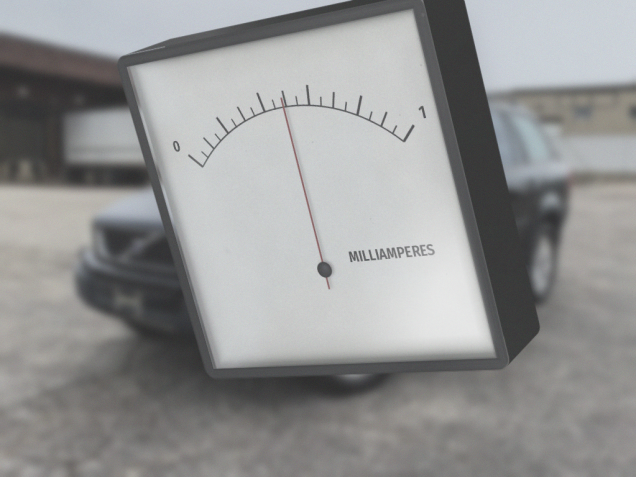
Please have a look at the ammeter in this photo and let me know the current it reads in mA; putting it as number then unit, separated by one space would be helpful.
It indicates 0.5 mA
